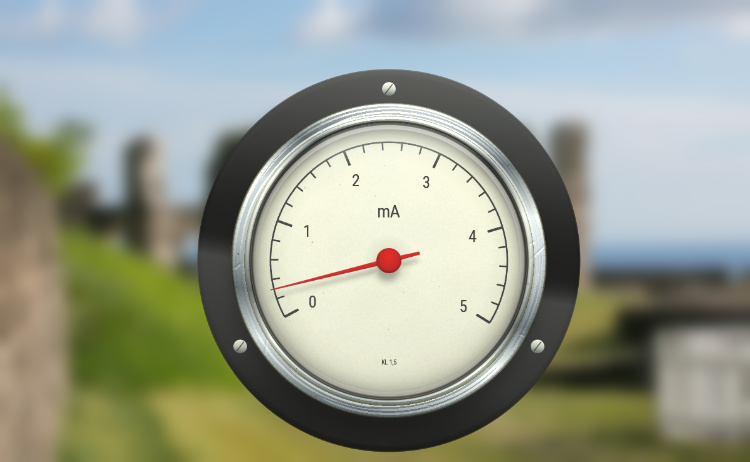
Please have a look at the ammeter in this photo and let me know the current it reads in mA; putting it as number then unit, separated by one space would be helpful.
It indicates 0.3 mA
